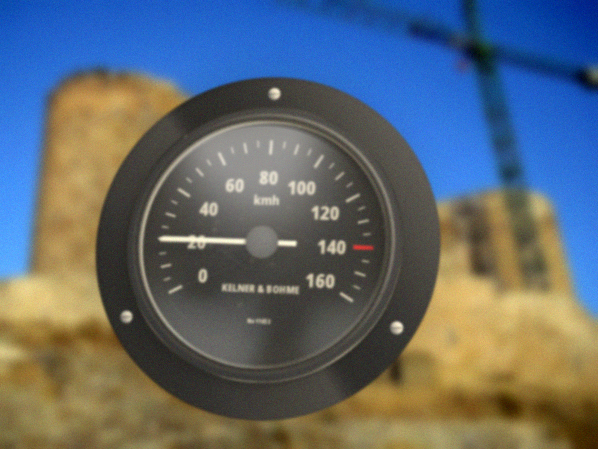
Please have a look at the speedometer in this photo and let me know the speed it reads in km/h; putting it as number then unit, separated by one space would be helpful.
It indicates 20 km/h
